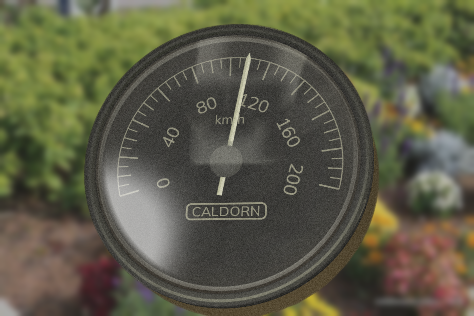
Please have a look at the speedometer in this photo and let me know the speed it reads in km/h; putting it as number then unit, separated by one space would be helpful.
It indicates 110 km/h
